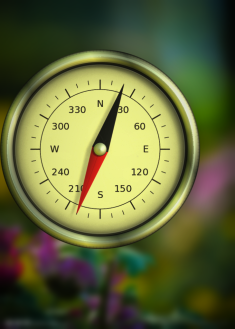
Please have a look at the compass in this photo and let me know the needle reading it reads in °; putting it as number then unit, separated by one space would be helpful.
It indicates 200 °
